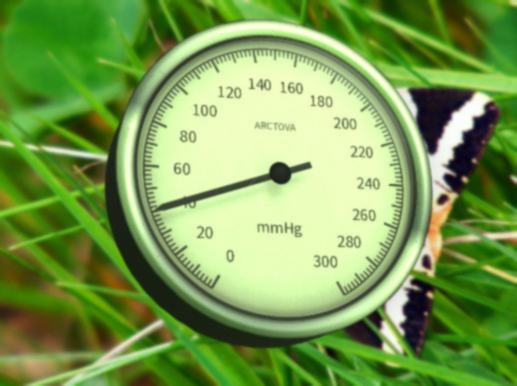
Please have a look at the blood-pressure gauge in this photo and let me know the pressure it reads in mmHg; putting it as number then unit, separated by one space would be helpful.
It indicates 40 mmHg
